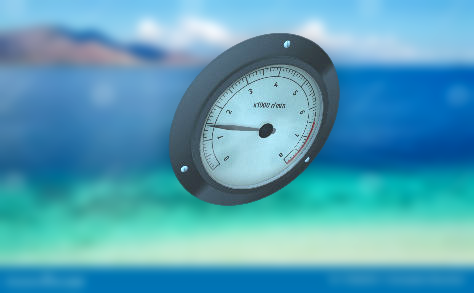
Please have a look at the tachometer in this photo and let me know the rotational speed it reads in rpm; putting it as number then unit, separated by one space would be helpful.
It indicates 1500 rpm
